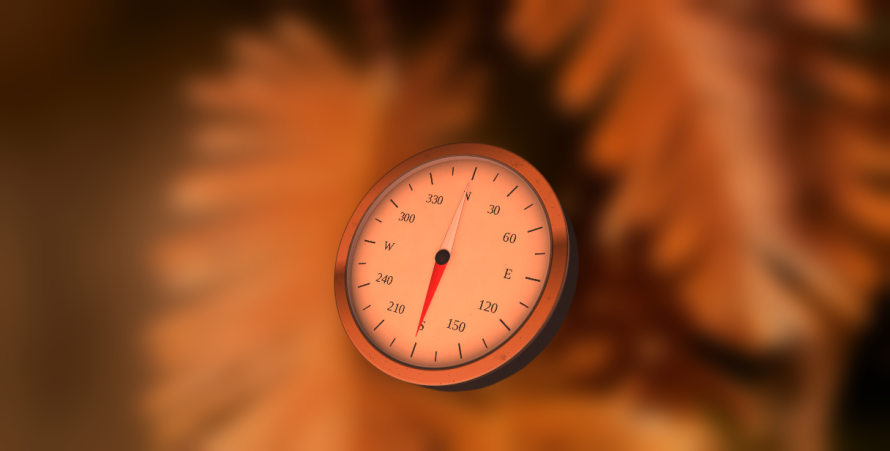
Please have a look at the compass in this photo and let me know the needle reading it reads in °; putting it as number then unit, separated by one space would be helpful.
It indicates 180 °
